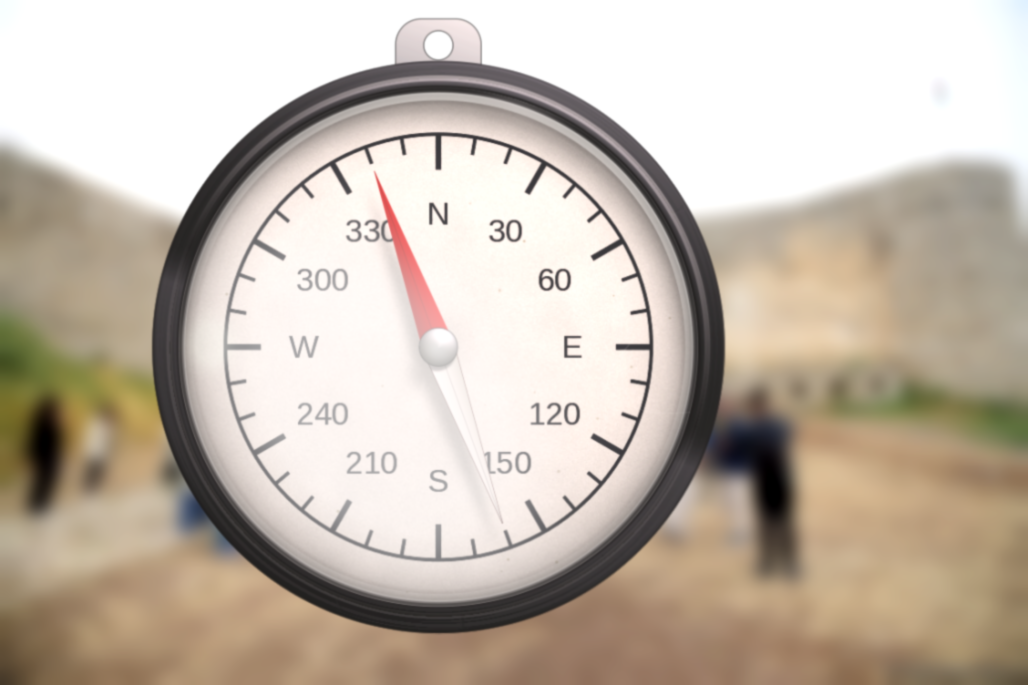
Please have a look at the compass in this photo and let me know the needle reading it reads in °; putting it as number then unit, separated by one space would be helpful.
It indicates 340 °
